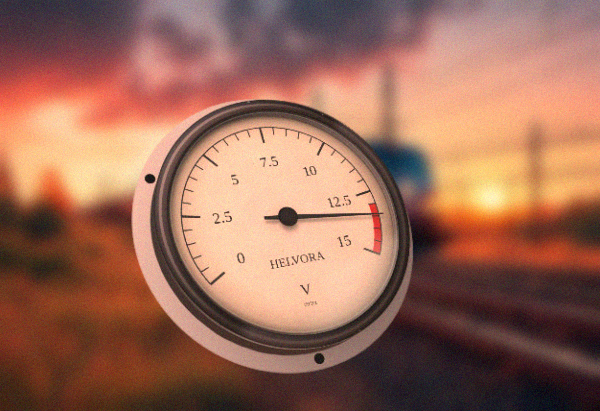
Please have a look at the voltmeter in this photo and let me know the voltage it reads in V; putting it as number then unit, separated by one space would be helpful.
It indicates 13.5 V
